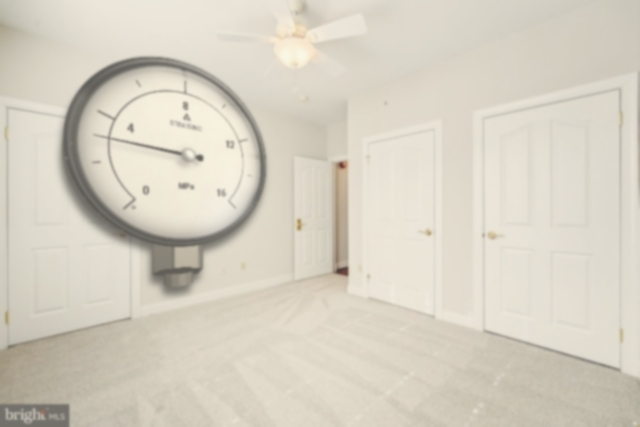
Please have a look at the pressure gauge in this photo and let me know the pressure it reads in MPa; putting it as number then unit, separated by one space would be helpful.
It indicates 3 MPa
